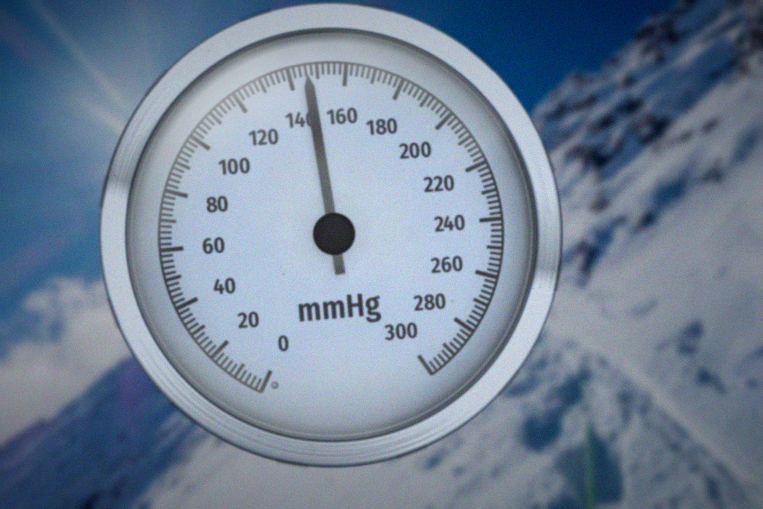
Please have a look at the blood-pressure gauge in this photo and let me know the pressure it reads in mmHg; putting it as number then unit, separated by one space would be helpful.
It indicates 146 mmHg
